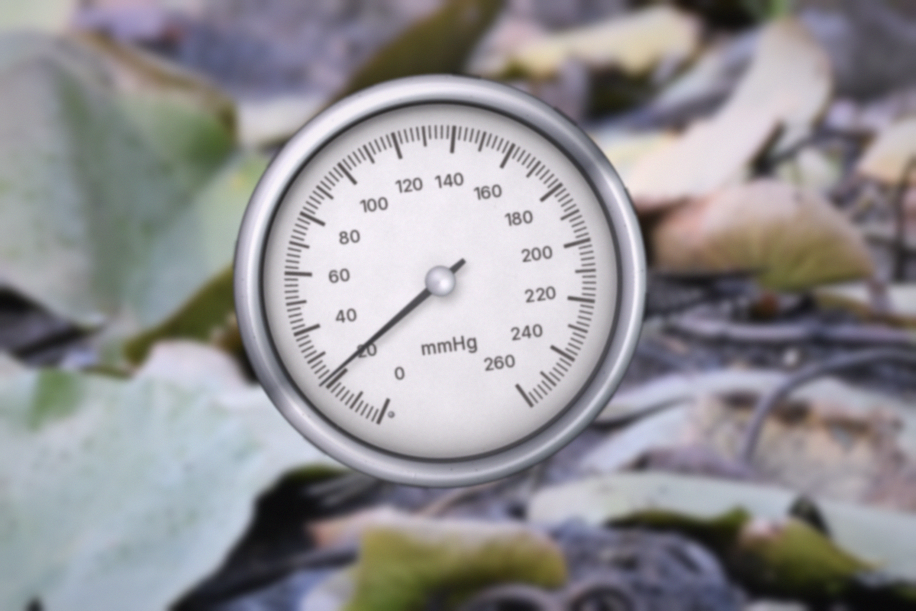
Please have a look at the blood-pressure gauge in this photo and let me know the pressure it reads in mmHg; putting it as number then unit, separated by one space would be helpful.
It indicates 22 mmHg
